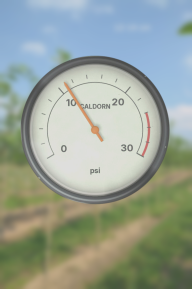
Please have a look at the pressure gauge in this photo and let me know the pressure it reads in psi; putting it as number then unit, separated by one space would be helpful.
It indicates 11 psi
